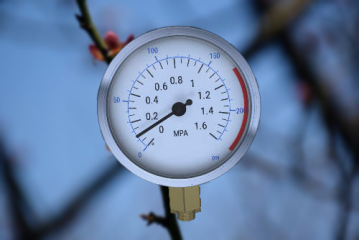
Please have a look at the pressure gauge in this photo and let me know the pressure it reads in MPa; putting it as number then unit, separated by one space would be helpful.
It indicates 0.1 MPa
